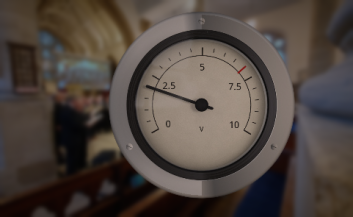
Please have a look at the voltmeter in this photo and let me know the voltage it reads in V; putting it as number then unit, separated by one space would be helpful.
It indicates 2 V
